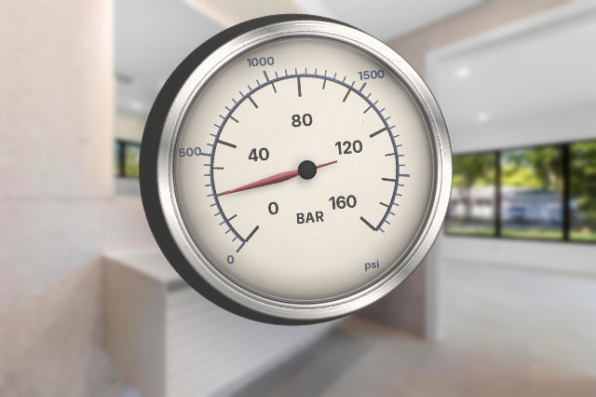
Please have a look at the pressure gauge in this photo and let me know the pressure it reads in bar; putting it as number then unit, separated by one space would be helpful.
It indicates 20 bar
